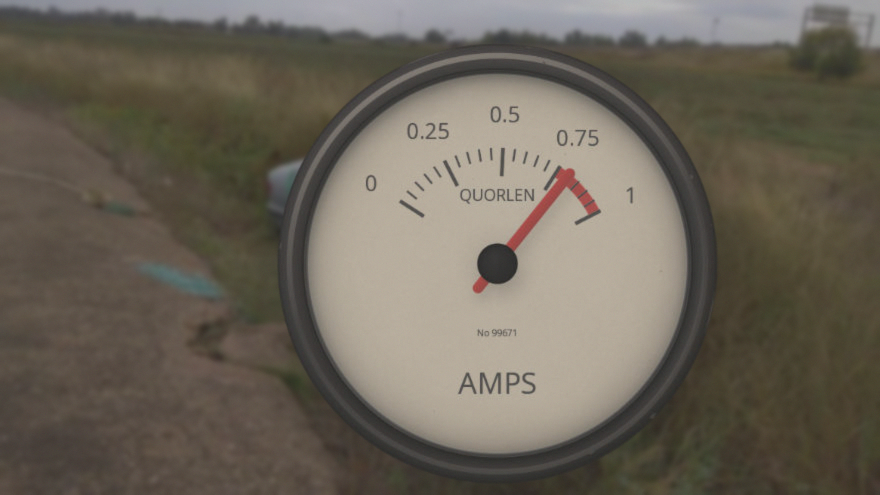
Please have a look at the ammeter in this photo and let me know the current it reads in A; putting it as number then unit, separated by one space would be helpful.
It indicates 0.8 A
